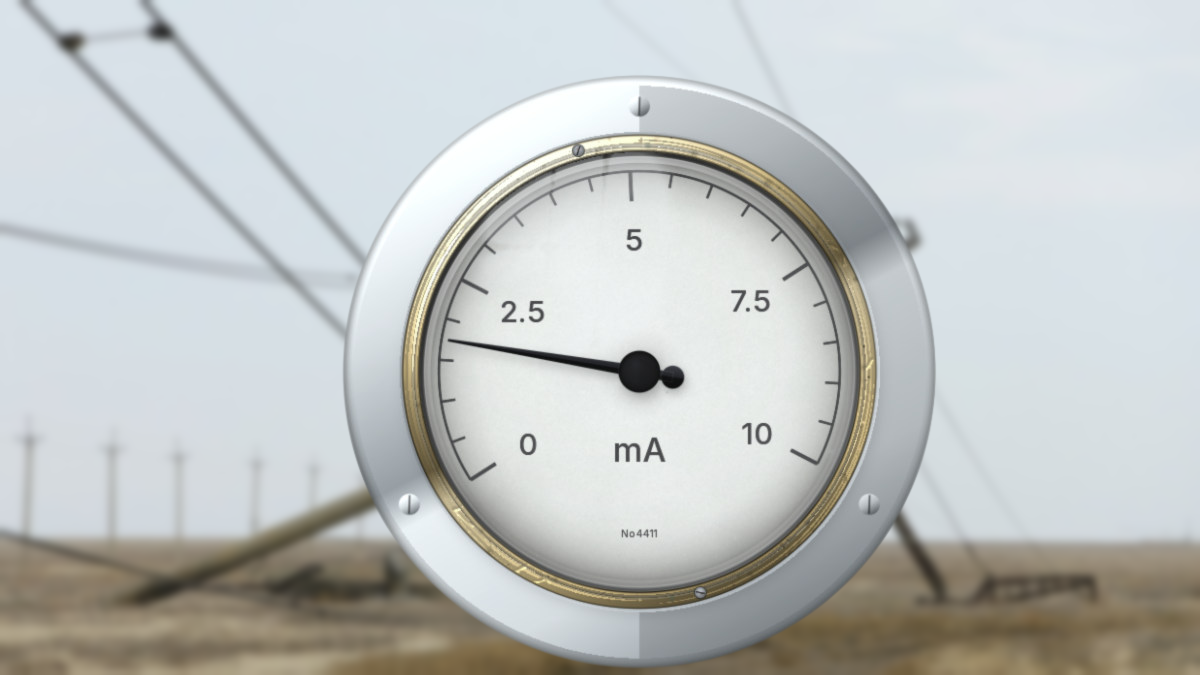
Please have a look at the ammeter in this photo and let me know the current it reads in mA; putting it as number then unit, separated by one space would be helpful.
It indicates 1.75 mA
